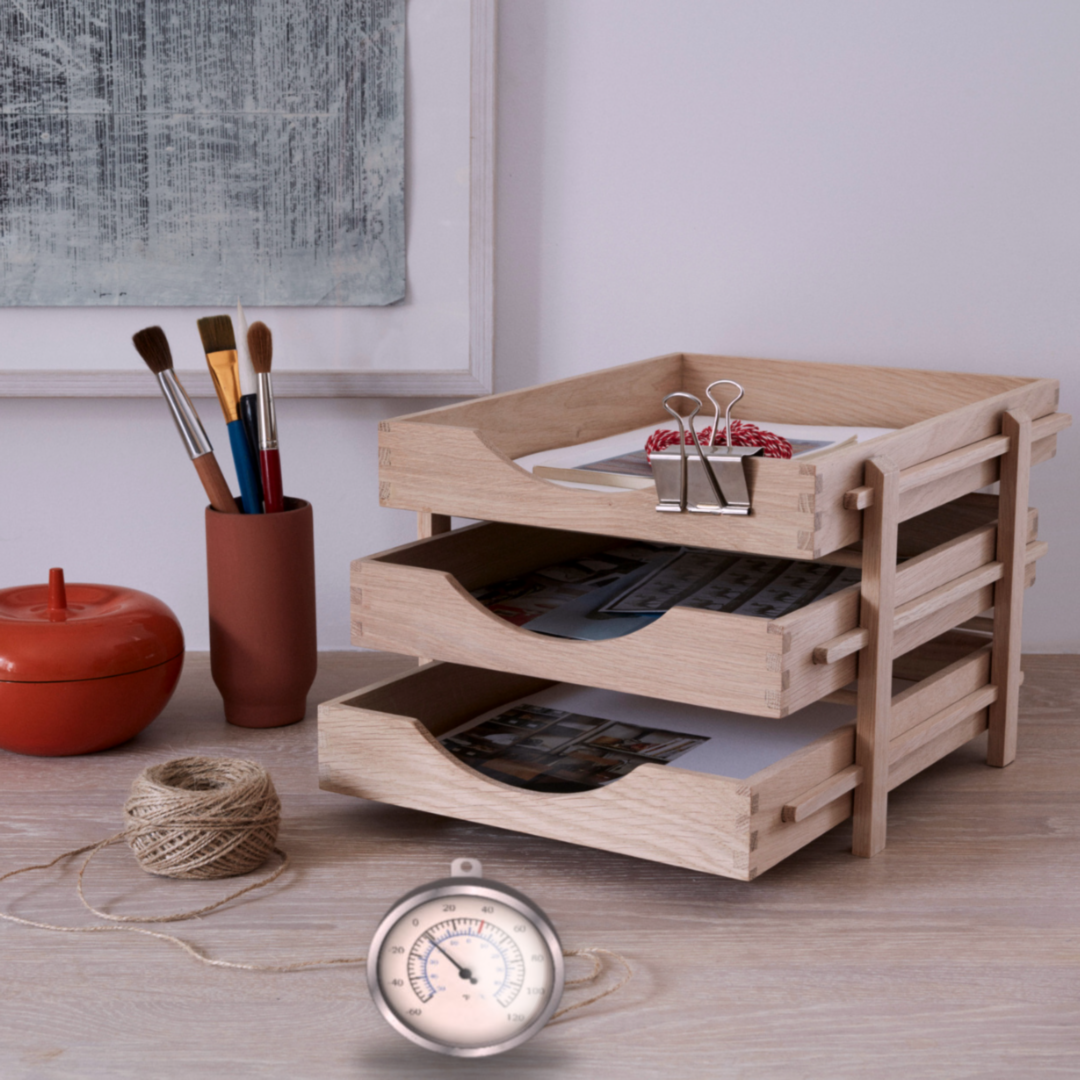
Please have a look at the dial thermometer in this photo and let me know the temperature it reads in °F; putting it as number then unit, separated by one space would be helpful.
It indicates 0 °F
